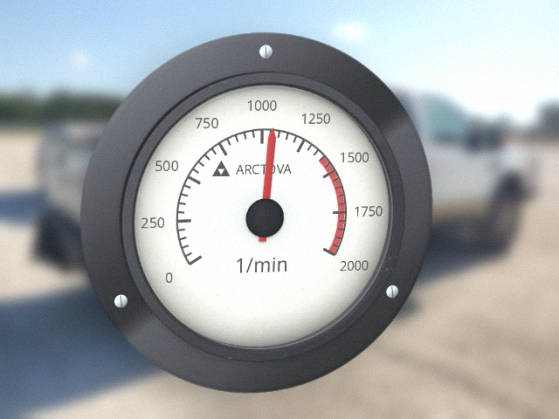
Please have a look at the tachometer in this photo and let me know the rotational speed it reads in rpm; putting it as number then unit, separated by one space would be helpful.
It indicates 1050 rpm
